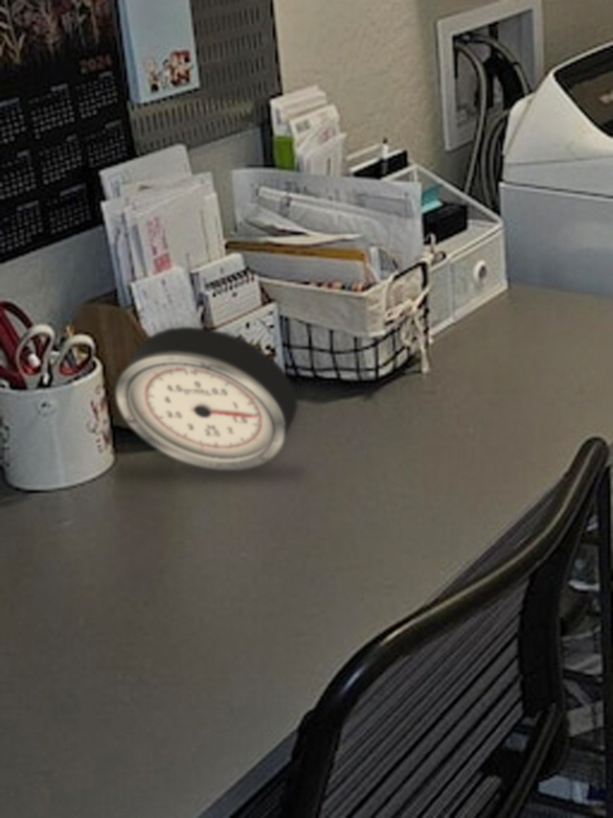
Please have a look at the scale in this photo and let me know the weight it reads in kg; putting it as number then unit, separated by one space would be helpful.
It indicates 1.25 kg
